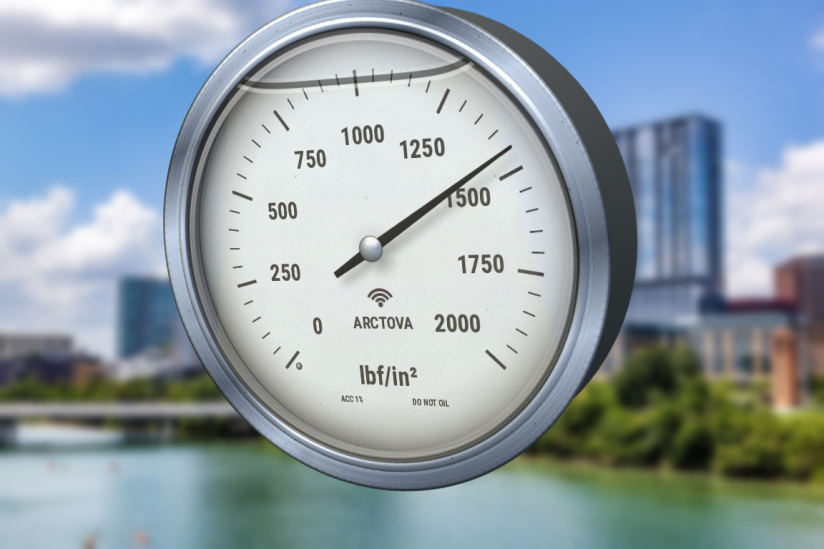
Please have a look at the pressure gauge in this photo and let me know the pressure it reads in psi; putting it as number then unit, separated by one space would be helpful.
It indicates 1450 psi
